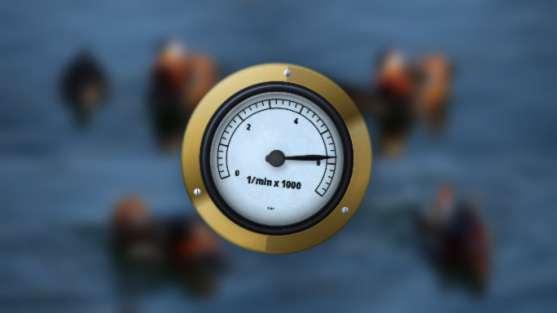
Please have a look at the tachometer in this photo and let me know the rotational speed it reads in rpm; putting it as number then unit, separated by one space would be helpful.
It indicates 5800 rpm
